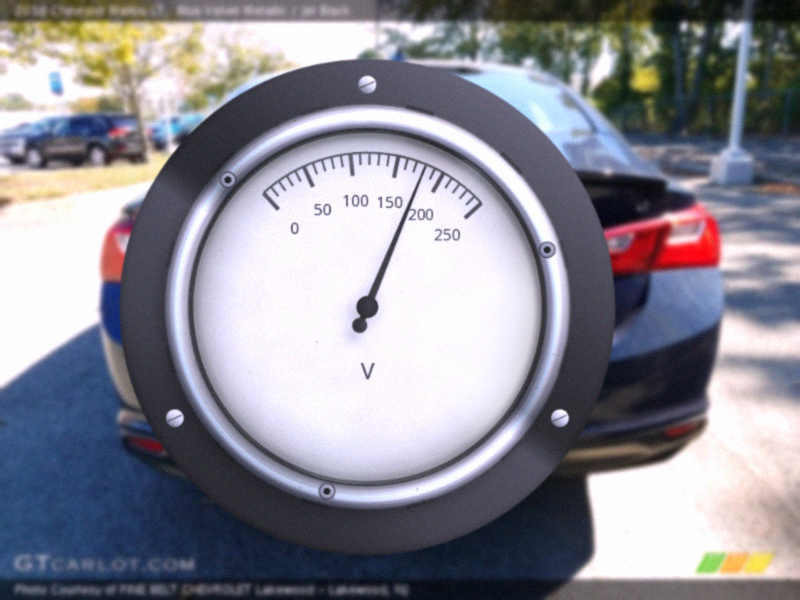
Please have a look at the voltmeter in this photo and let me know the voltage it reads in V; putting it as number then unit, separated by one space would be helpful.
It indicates 180 V
